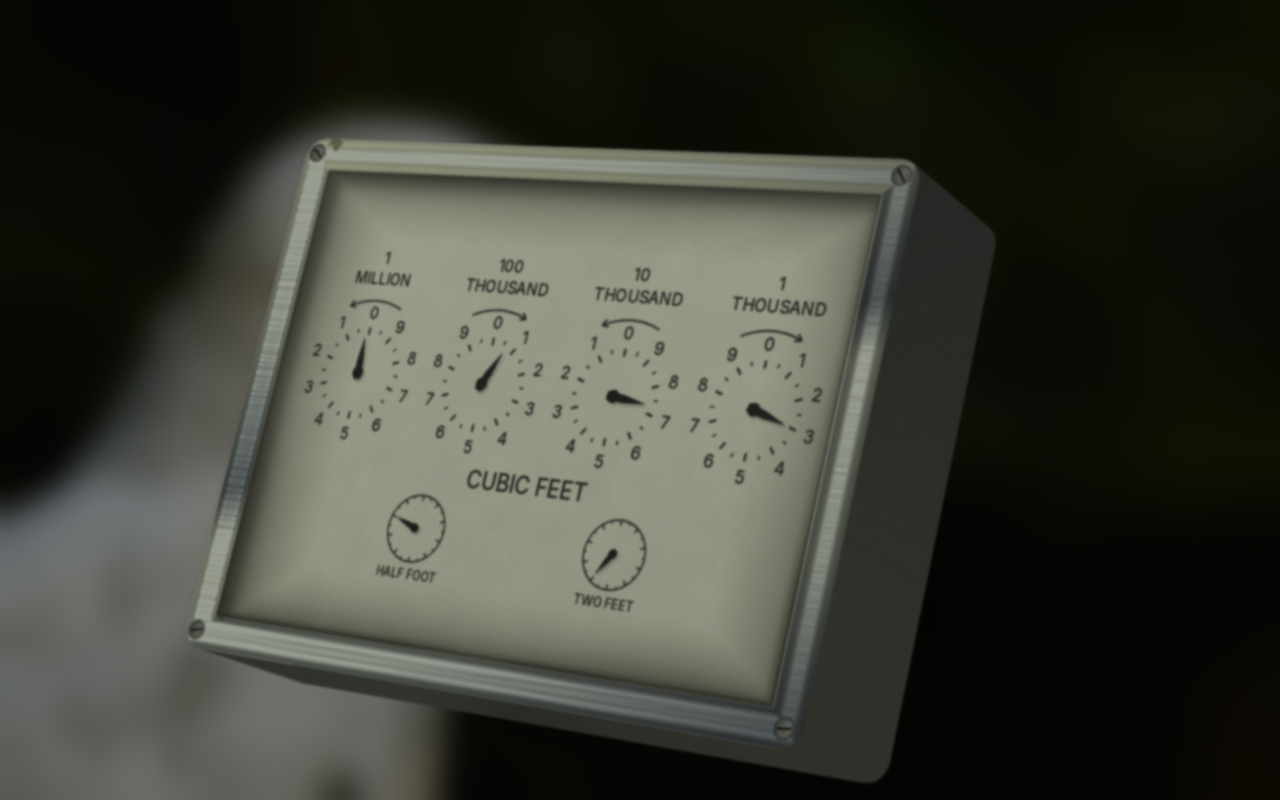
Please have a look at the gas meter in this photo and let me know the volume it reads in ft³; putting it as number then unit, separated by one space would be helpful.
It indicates 7300 ft³
